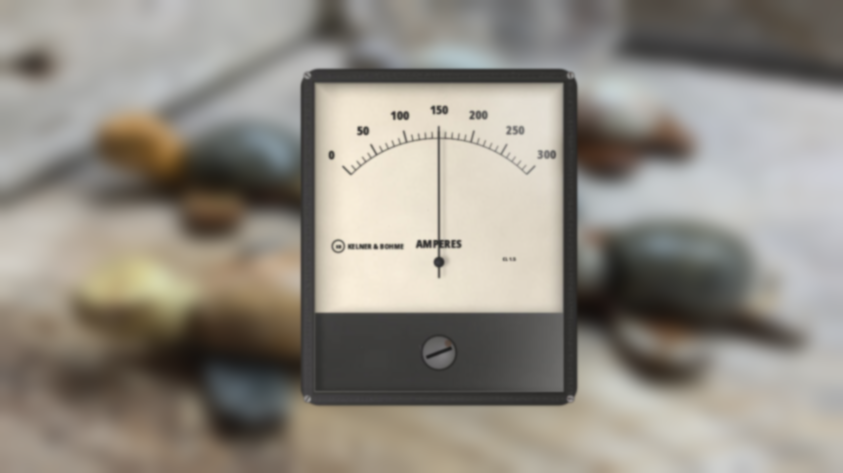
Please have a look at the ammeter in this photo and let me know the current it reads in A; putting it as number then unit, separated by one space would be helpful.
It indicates 150 A
